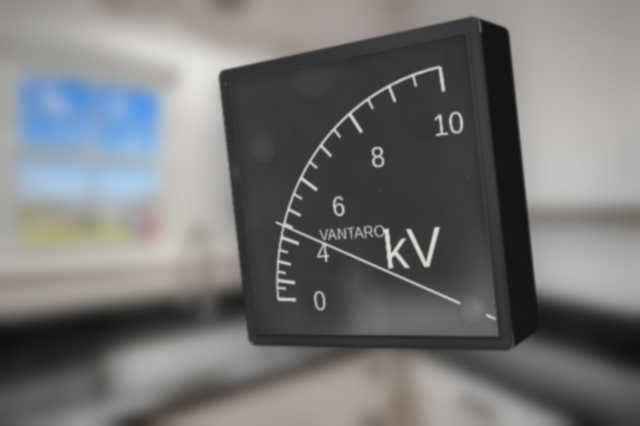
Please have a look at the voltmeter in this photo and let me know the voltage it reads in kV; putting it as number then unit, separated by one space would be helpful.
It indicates 4.5 kV
